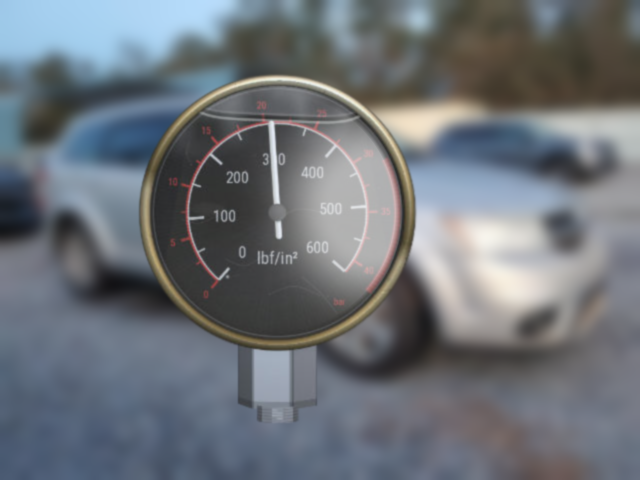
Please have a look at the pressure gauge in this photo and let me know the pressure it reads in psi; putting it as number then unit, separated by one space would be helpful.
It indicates 300 psi
